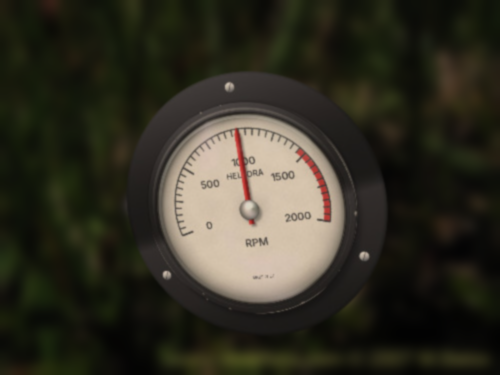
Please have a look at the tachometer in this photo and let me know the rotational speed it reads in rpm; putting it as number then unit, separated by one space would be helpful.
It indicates 1000 rpm
